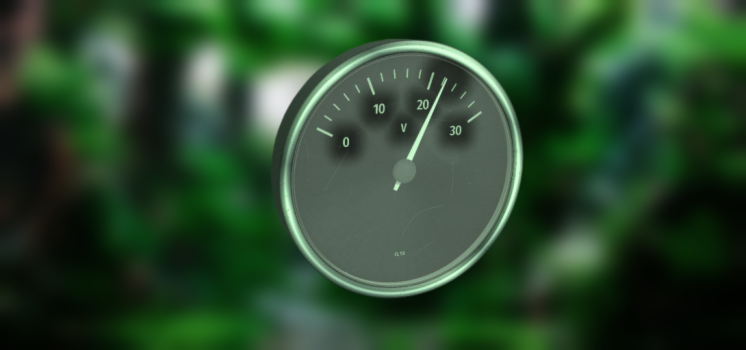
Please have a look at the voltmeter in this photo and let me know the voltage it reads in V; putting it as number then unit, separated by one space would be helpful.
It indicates 22 V
